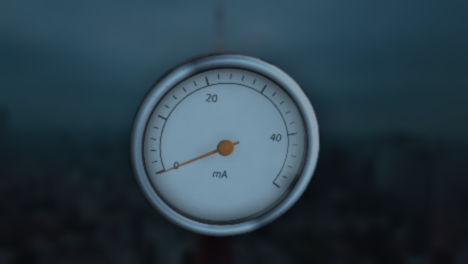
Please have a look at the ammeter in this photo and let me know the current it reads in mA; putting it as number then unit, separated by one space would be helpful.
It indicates 0 mA
